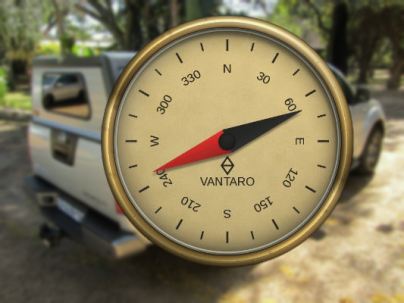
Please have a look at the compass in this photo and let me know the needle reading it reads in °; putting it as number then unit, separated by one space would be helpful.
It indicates 247.5 °
